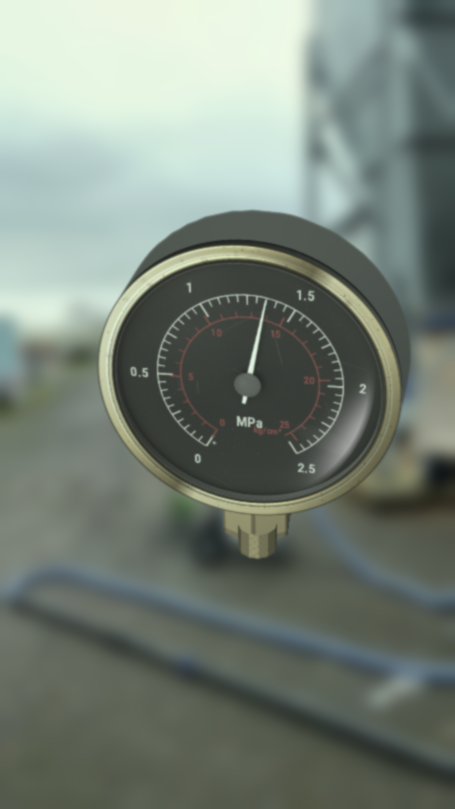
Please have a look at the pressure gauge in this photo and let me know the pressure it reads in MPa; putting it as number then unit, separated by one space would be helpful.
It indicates 1.35 MPa
